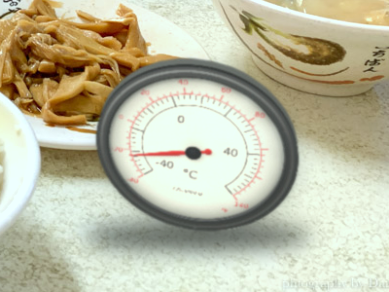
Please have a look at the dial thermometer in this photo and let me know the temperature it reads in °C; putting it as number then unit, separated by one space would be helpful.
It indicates -30 °C
